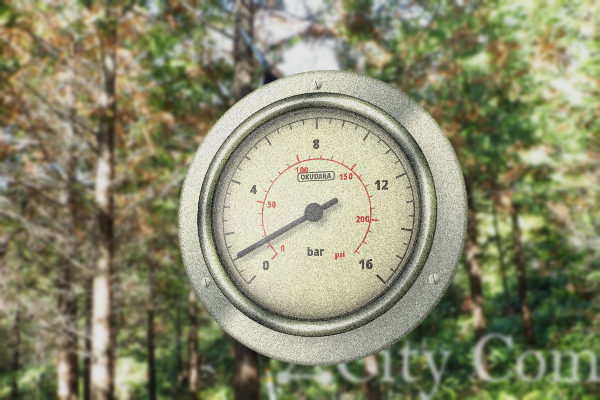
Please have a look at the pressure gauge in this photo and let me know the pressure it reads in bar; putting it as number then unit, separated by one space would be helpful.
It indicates 1 bar
